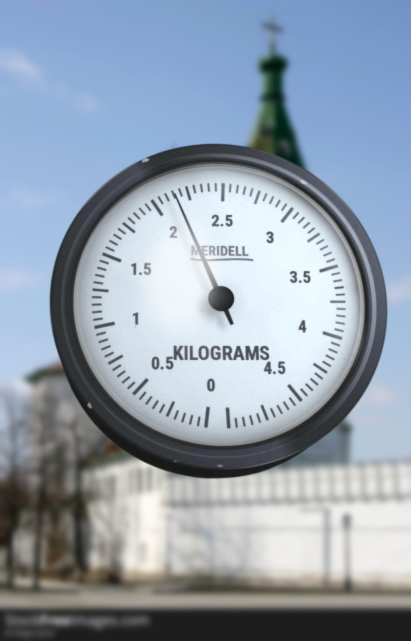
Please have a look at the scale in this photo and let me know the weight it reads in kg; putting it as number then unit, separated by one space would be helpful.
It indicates 2.15 kg
